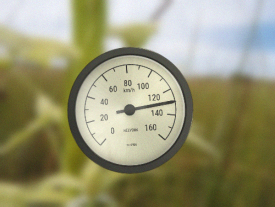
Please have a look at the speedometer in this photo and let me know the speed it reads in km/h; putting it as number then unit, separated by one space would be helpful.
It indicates 130 km/h
